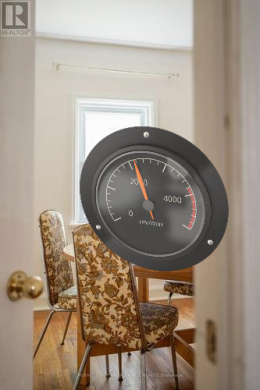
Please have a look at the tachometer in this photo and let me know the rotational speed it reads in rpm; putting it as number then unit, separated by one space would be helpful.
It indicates 2200 rpm
